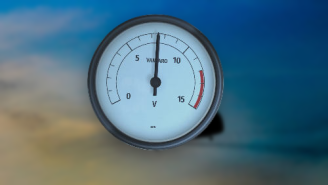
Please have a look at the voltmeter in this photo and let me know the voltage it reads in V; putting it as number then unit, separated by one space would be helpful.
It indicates 7.5 V
